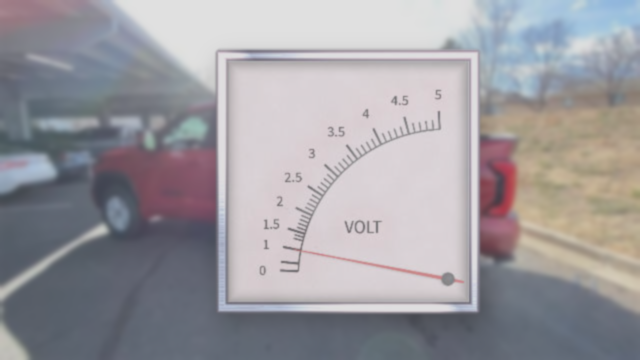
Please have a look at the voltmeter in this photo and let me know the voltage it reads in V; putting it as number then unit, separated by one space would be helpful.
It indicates 1 V
